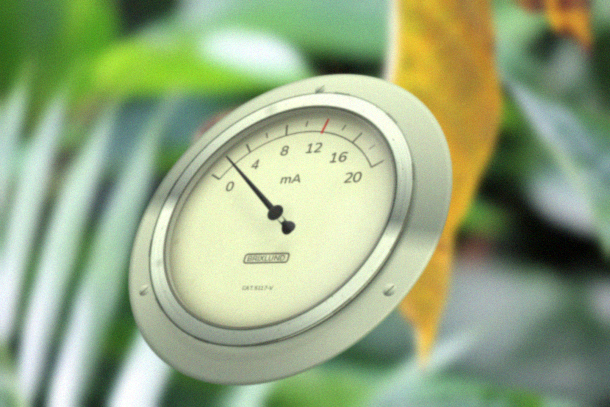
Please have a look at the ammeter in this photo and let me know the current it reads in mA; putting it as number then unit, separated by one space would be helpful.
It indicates 2 mA
